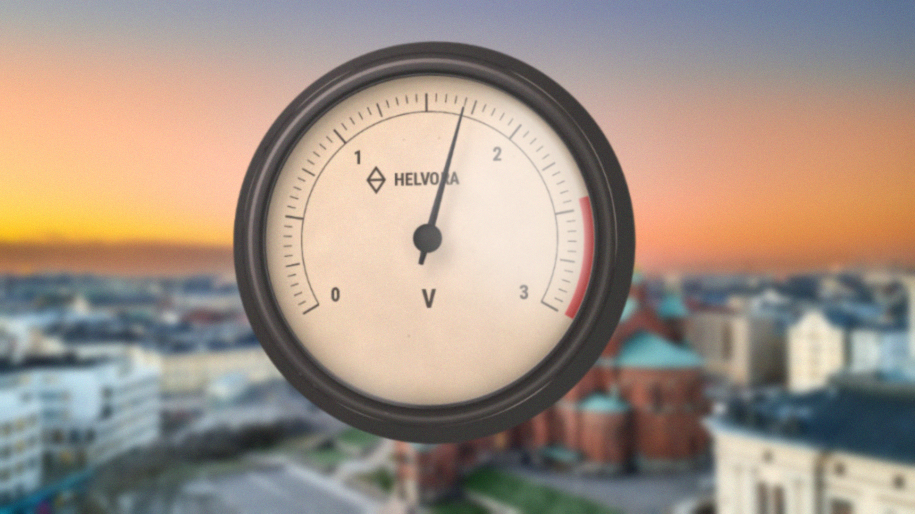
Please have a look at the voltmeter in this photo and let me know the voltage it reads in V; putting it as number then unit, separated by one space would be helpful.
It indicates 1.7 V
